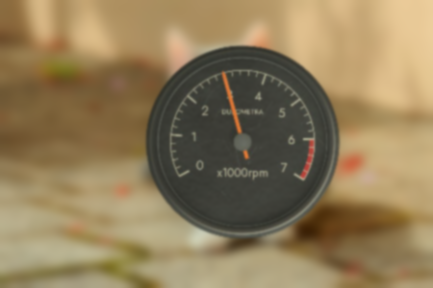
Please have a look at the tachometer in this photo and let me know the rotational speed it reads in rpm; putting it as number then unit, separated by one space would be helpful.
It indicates 3000 rpm
